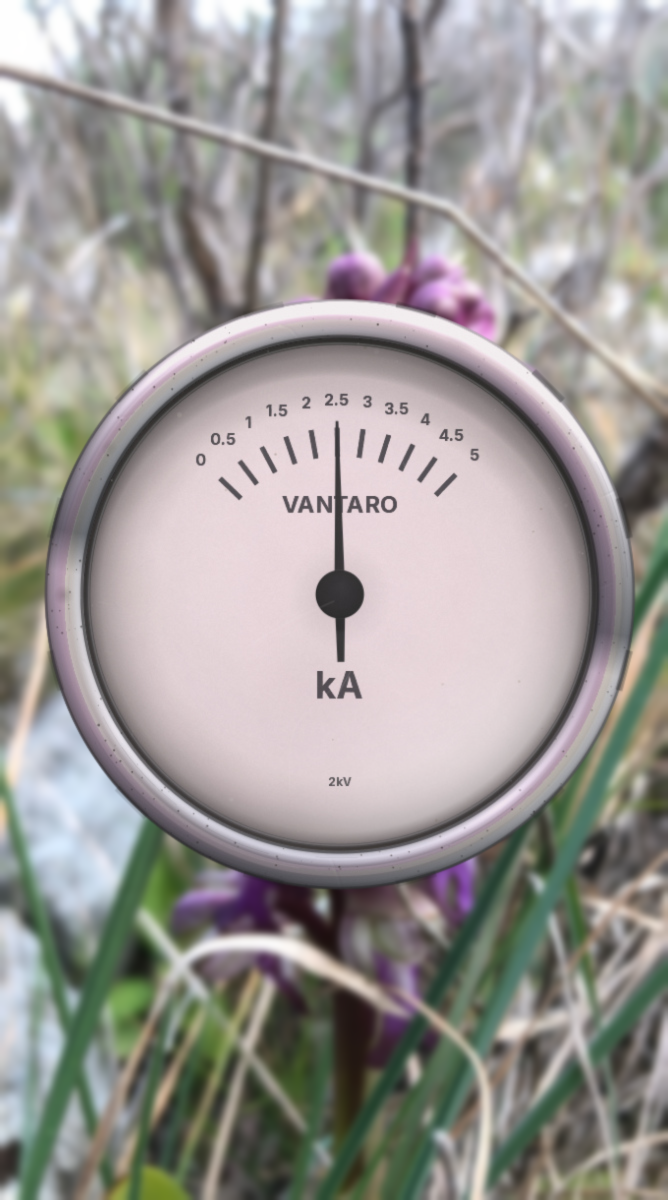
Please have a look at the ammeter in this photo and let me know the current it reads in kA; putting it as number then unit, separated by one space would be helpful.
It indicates 2.5 kA
